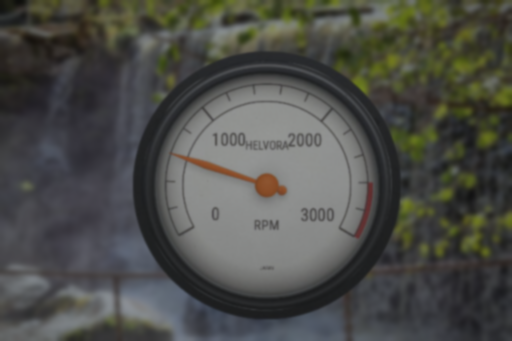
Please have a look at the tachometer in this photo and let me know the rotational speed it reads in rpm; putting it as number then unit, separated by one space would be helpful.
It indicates 600 rpm
